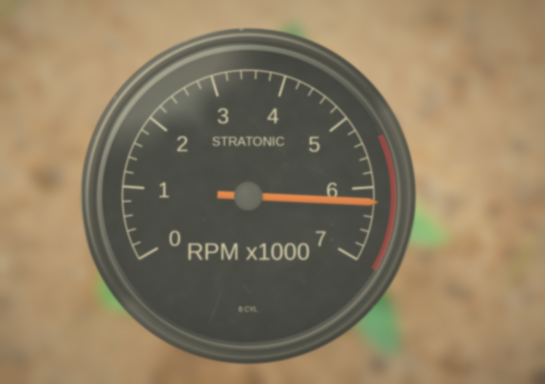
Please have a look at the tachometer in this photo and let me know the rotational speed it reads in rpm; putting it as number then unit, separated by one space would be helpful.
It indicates 6200 rpm
